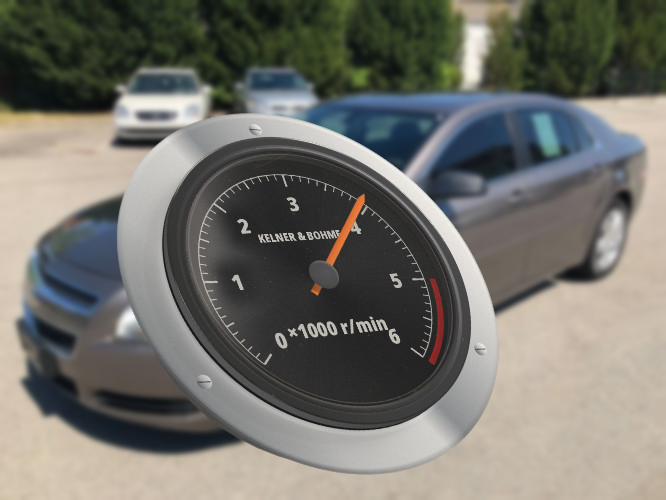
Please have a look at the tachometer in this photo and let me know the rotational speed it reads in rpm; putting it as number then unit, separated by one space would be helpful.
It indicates 3900 rpm
